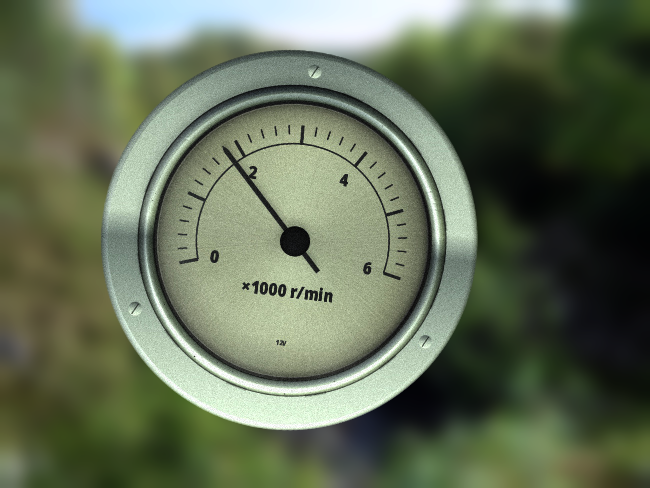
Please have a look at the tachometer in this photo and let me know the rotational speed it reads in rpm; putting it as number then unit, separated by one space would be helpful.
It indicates 1800 rpm
